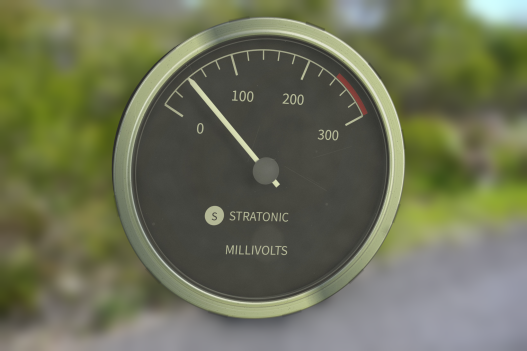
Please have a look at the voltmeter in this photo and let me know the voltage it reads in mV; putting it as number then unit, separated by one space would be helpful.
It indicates 40 mV
